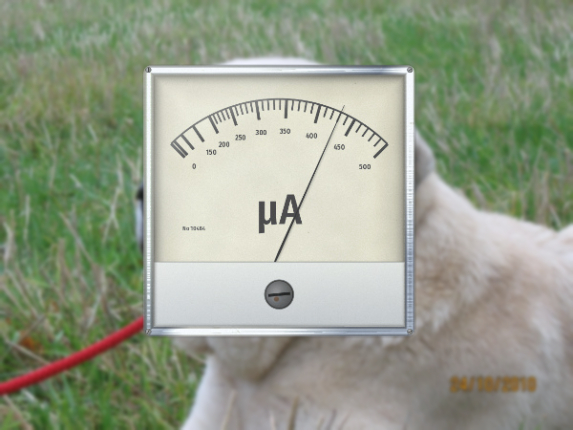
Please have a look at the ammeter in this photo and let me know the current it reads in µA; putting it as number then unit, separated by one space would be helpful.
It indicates 430 µA
